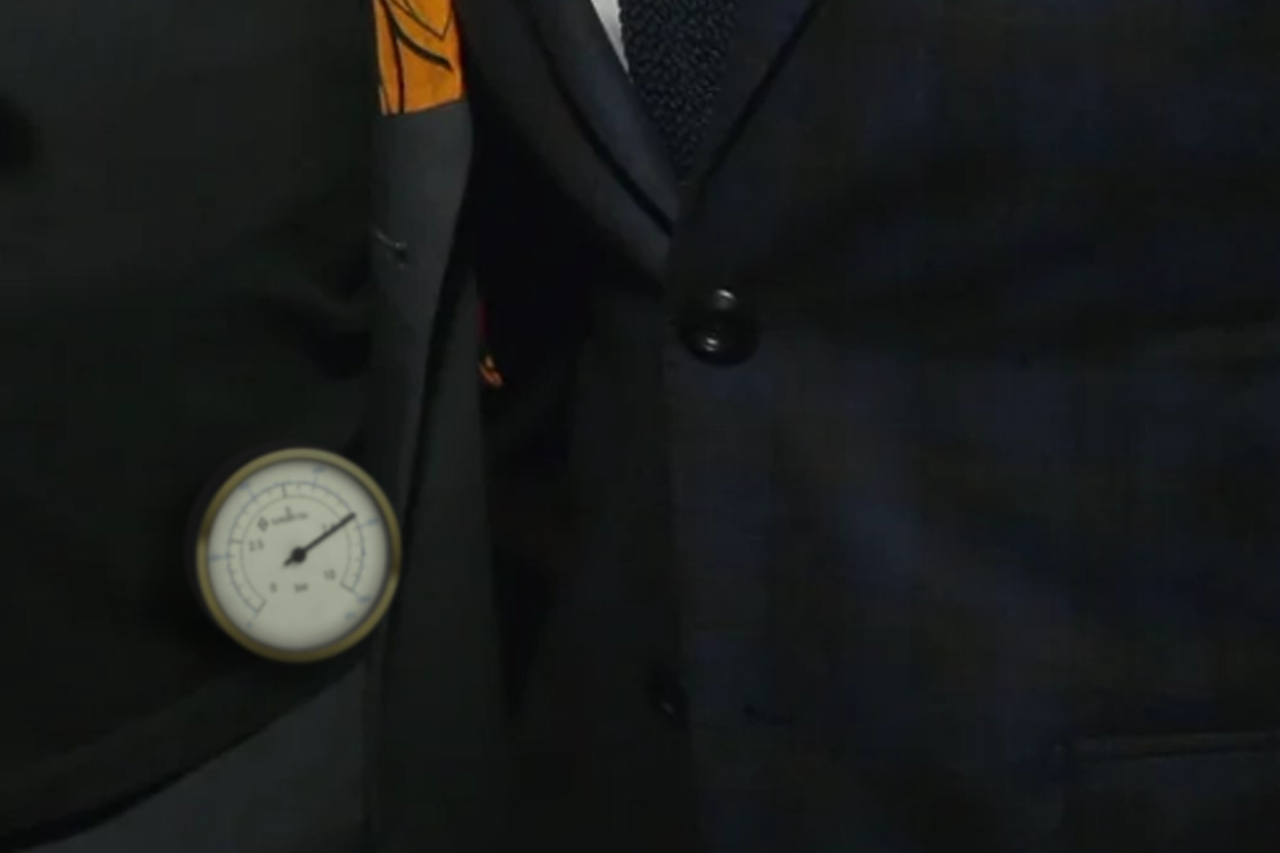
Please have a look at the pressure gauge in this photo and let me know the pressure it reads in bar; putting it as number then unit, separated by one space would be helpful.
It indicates 7.5 bar
